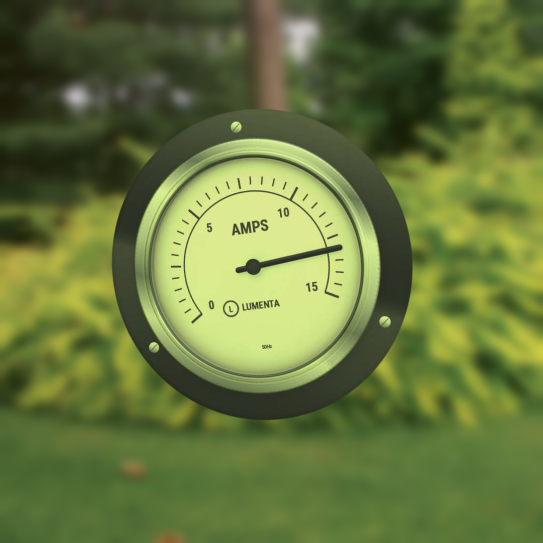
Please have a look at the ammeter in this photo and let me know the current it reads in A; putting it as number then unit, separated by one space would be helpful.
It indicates 13 A
